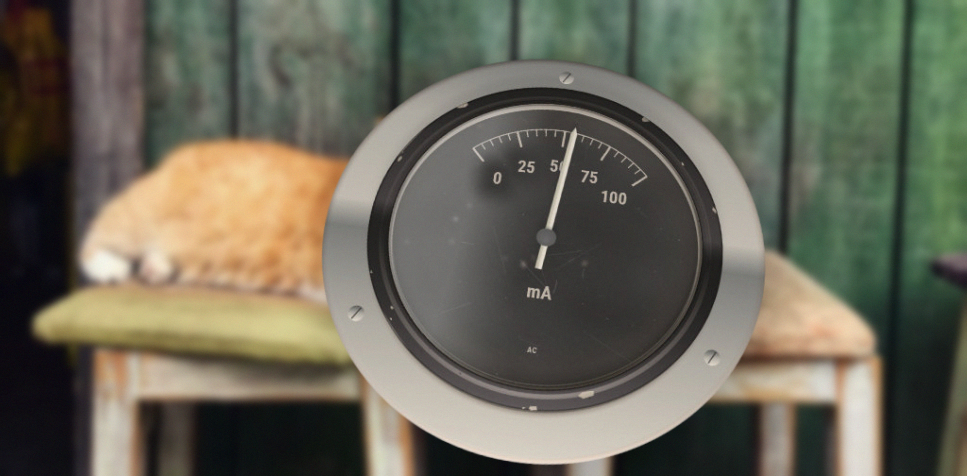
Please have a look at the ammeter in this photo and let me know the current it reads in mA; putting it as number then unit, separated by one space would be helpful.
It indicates 55 mA
